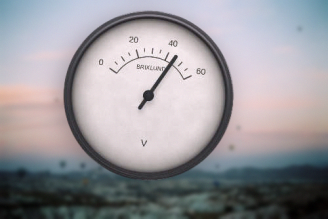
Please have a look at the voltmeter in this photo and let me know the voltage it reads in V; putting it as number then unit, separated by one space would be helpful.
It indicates 45 V
